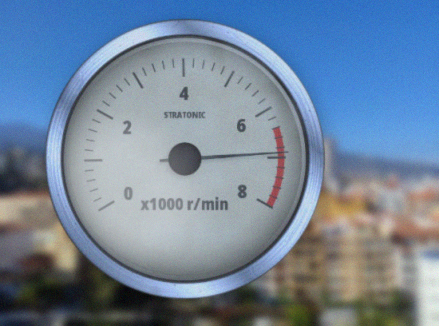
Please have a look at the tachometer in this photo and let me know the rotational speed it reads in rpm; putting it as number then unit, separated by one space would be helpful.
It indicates 6900 rpm
